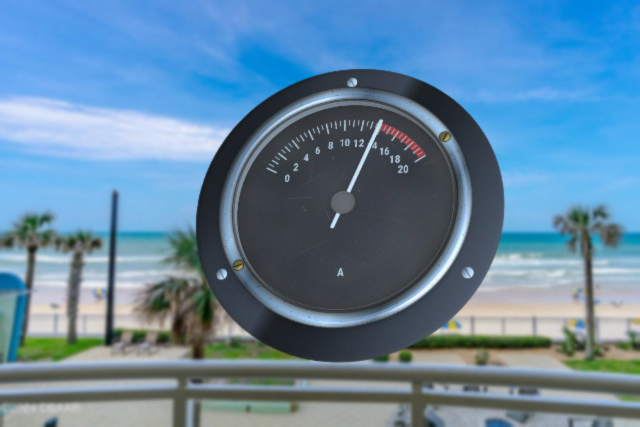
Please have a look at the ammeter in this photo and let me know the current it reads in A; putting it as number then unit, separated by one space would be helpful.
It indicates 14 A
